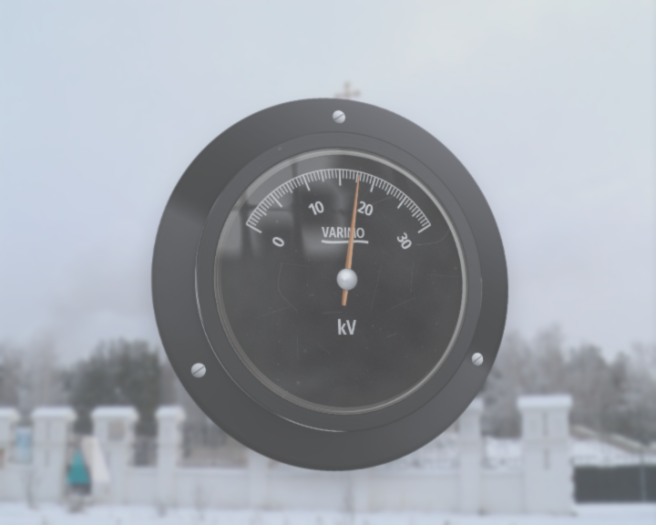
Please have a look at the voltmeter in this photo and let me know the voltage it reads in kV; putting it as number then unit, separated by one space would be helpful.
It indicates 17.5 kV
